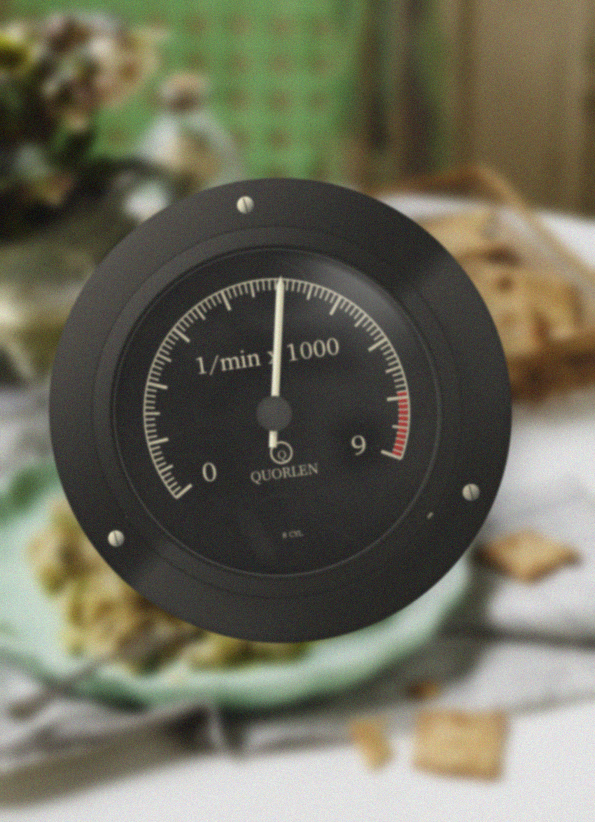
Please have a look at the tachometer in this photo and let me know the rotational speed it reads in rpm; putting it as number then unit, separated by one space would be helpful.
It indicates 5000 rpm
